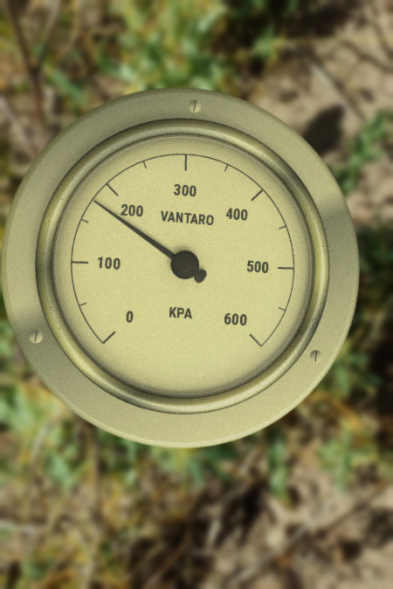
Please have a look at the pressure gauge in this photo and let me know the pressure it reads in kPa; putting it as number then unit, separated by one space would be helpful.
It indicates 175 kPa
